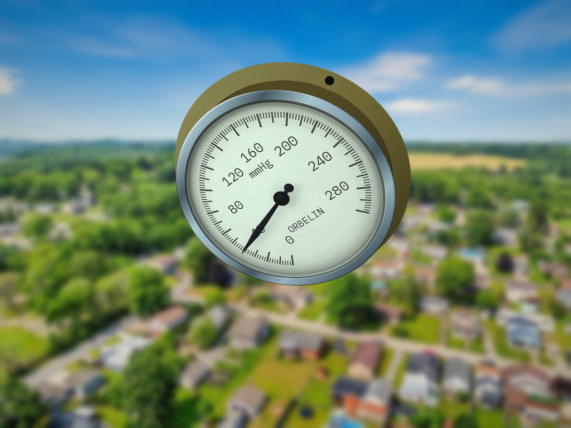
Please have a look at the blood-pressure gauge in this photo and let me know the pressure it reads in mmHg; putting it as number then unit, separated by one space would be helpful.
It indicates 40 mmHg
